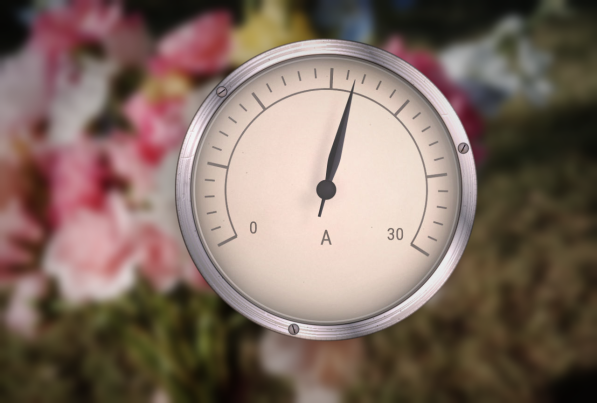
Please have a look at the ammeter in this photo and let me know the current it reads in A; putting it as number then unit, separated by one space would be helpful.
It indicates 16.5 A
